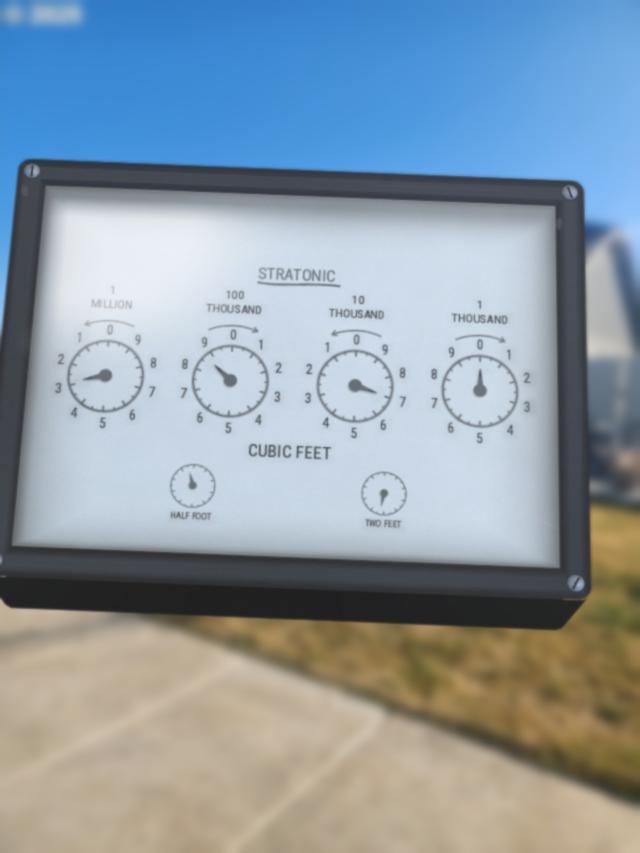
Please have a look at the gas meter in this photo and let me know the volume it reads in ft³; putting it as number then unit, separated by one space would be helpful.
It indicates 287000 ft³
